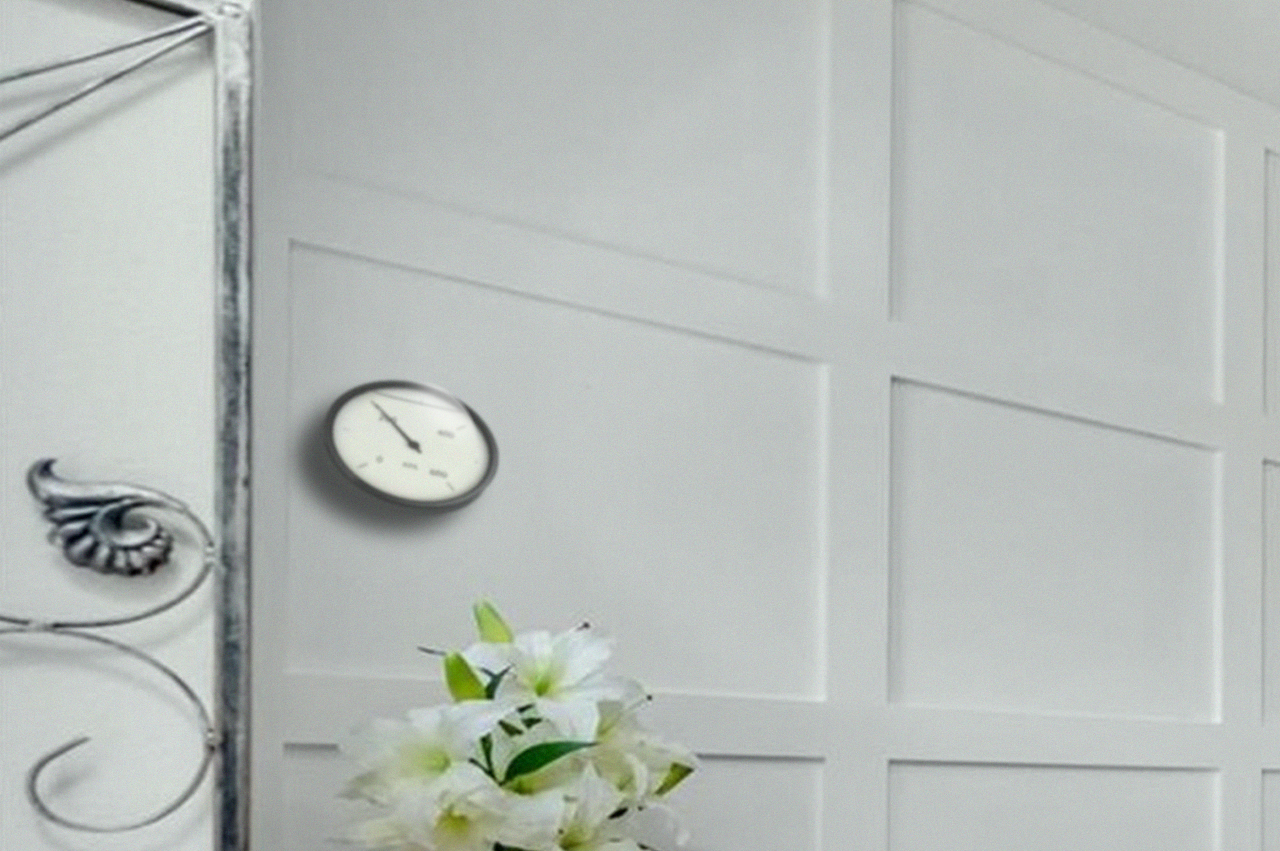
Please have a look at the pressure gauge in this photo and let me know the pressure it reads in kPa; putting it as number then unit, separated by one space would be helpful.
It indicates 200 kPa
